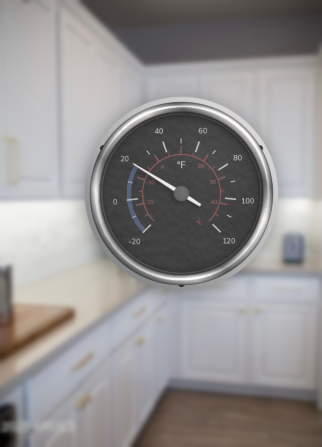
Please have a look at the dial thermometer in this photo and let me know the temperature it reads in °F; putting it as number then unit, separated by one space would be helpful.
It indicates 20 °F
